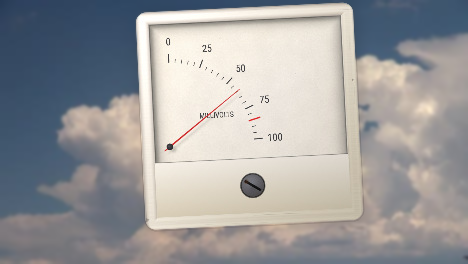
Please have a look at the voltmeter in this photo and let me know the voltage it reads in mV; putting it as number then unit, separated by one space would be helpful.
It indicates 60 mV
